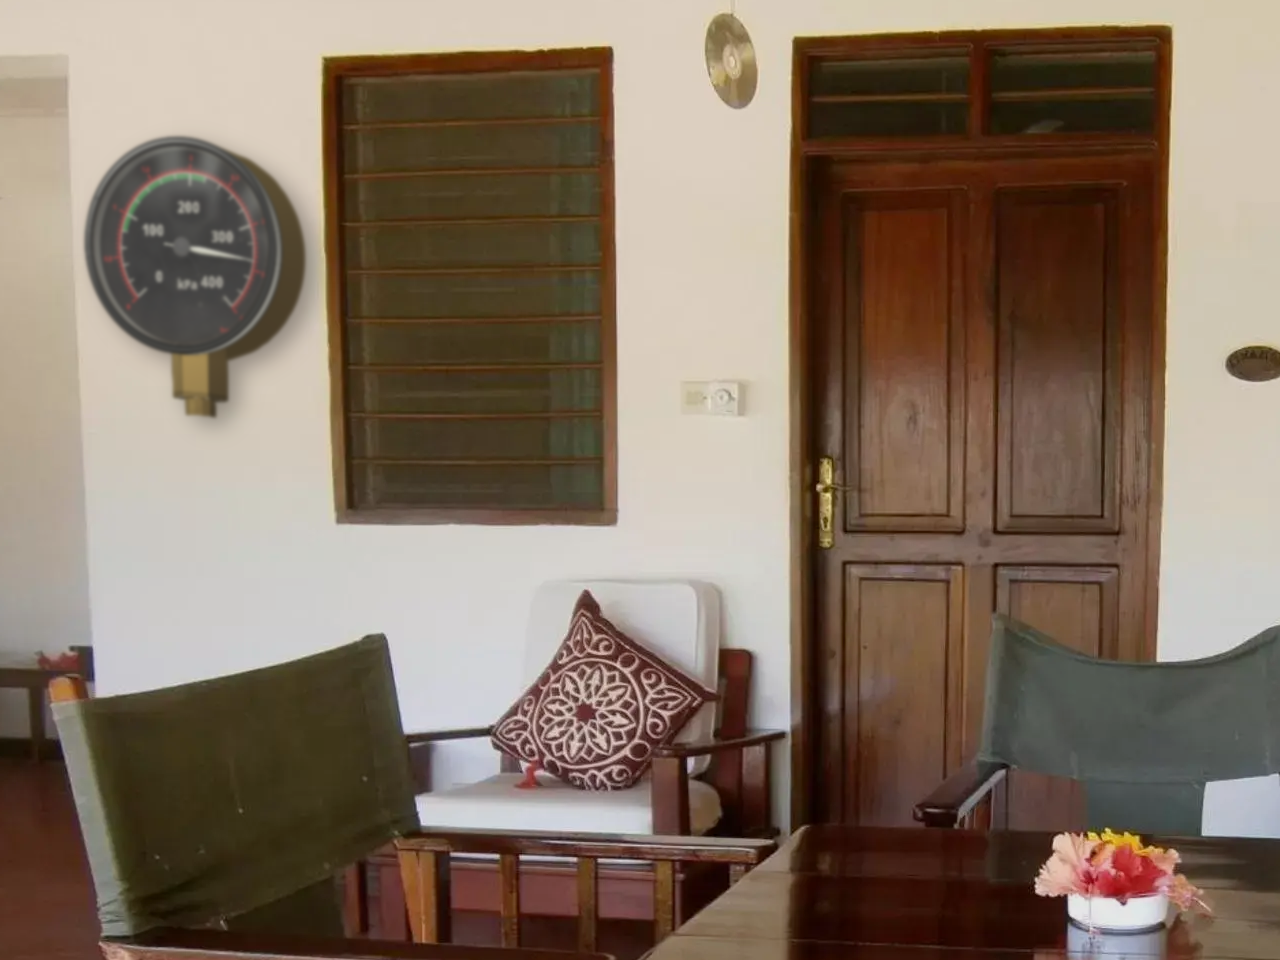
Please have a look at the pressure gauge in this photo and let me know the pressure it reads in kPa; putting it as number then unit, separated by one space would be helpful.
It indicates 340 kPa
